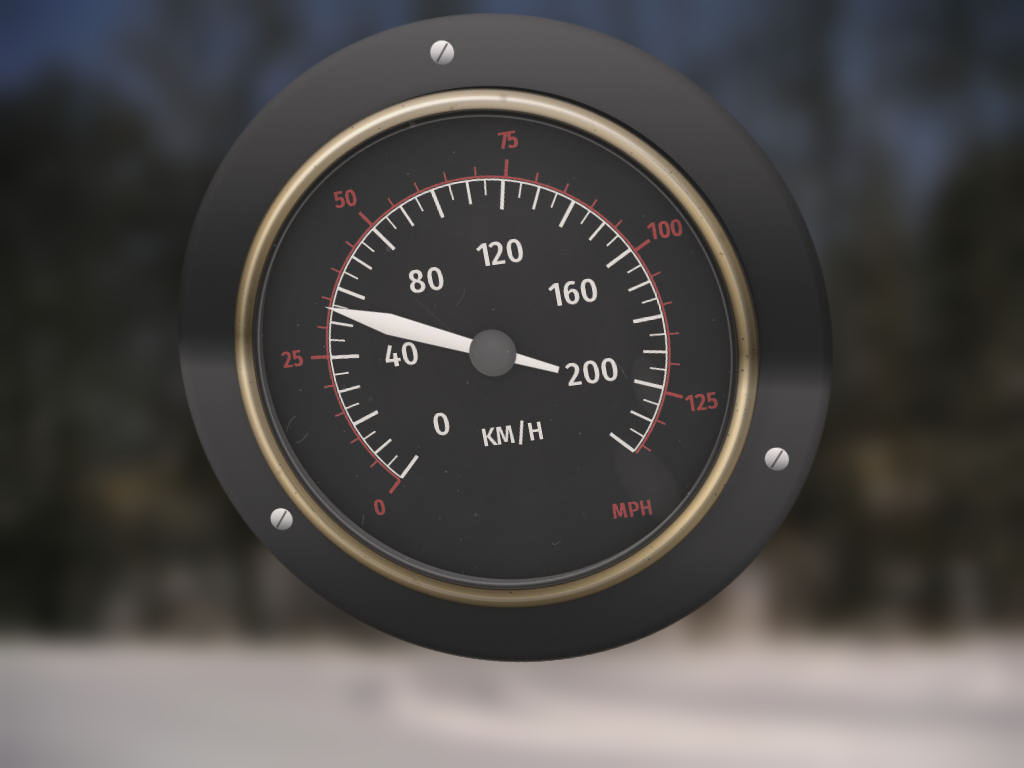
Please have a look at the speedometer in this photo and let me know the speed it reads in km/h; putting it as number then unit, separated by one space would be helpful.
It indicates 55 km/h
